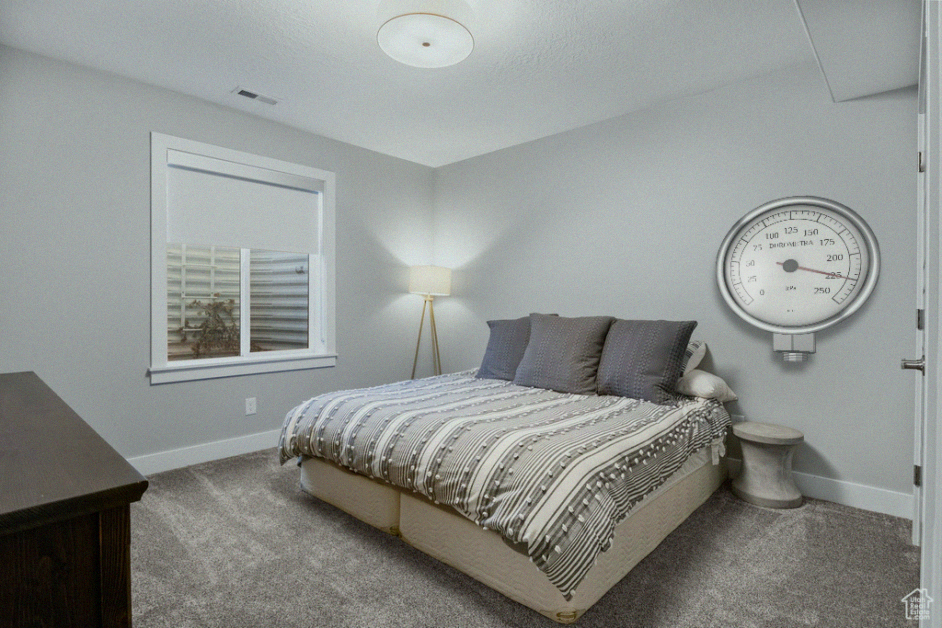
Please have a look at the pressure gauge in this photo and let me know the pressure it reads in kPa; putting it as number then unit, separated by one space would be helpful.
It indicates 225 kPa
